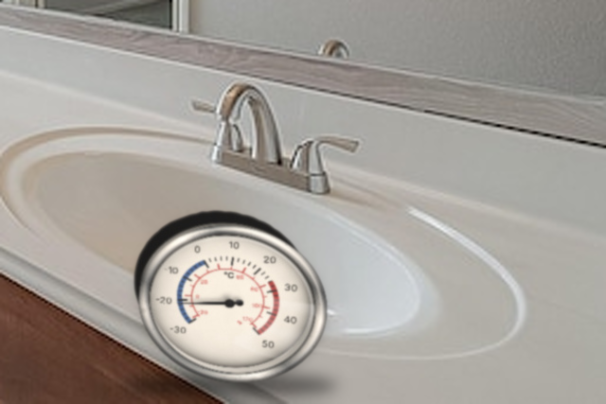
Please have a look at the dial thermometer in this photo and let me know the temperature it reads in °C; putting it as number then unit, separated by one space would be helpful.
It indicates -20 °C
